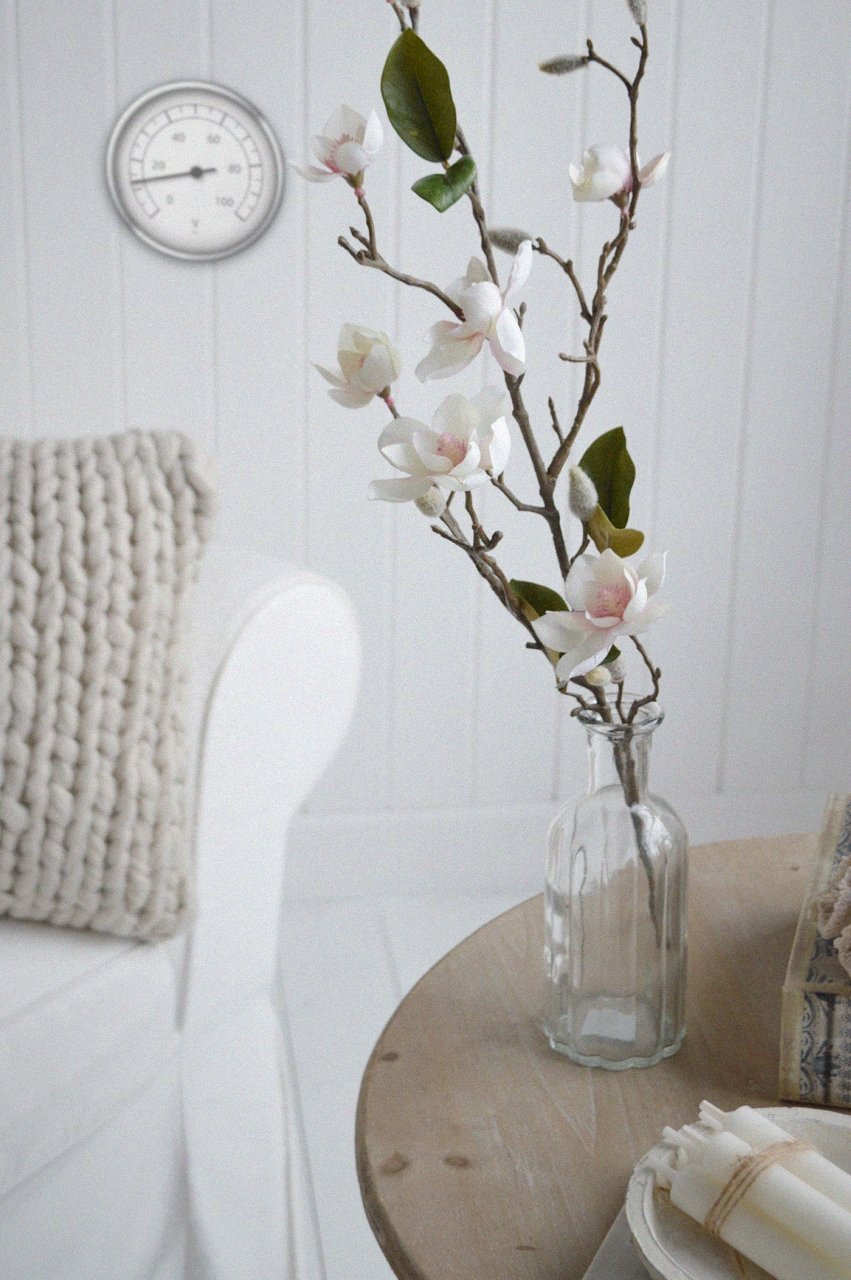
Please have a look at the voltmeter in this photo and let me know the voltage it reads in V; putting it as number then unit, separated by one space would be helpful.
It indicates 12.5 V
